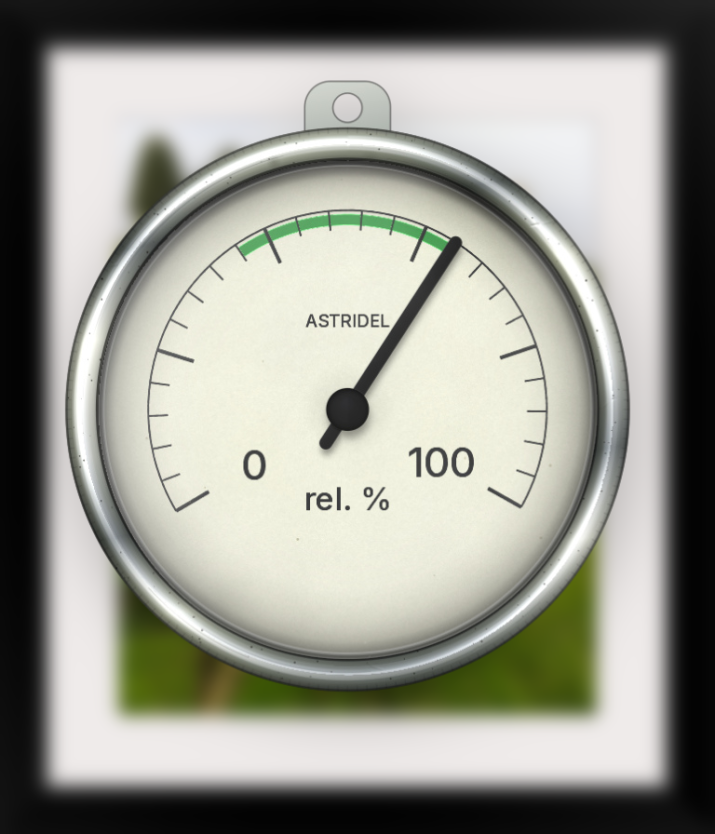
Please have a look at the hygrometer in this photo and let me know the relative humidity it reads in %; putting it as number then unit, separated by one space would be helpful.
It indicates 64 %
